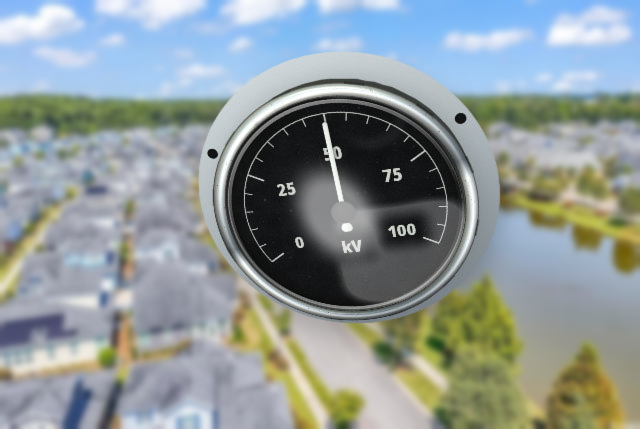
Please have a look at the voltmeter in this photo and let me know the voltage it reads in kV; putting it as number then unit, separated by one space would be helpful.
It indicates 50 kV
